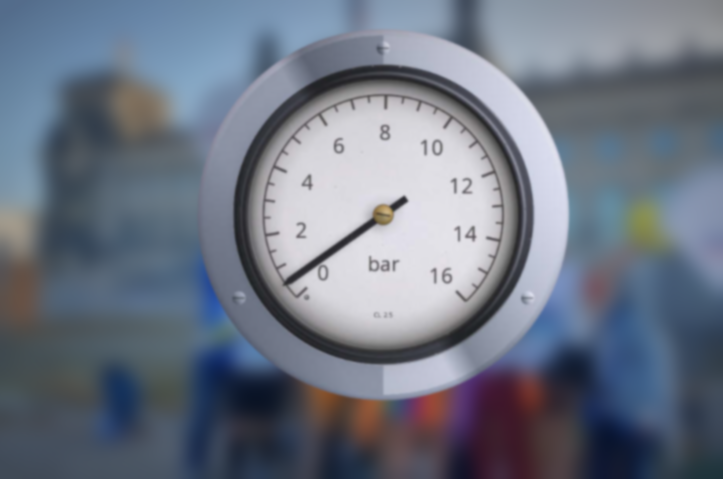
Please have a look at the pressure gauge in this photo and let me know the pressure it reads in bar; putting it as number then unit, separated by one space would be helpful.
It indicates 0.5 bar
